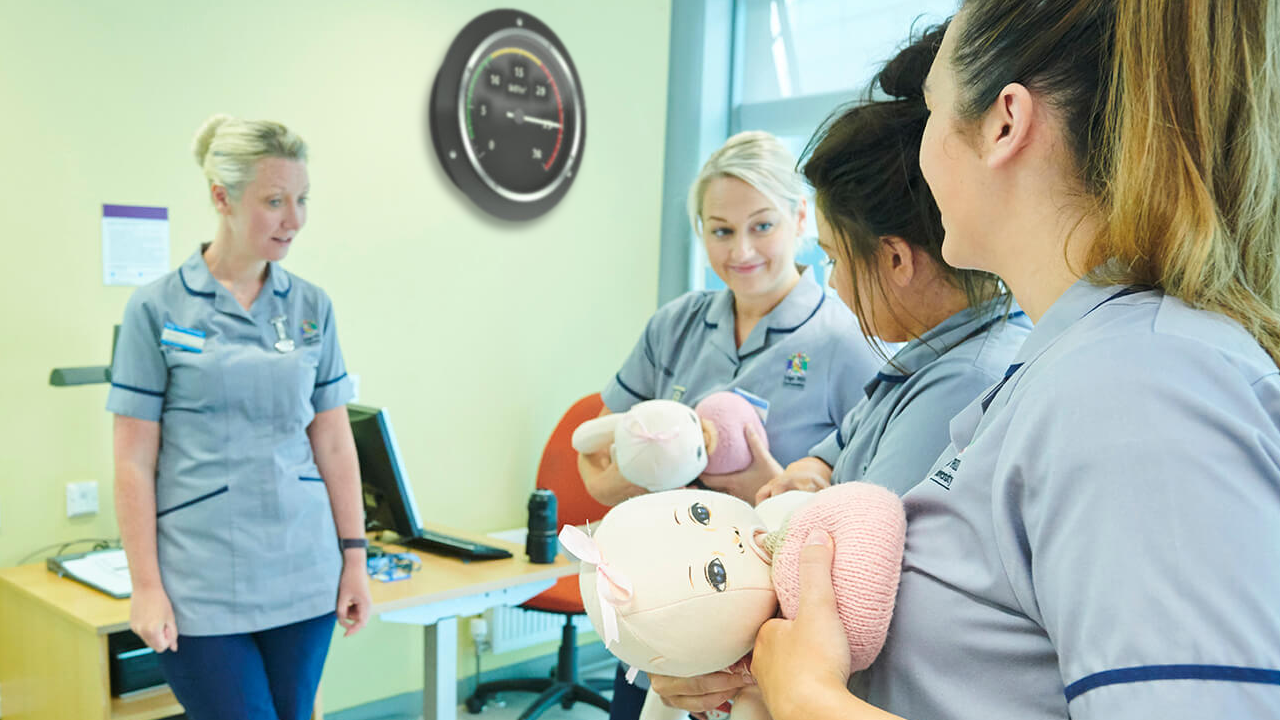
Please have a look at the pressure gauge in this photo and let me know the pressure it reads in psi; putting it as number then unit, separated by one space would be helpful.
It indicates 25 psi
